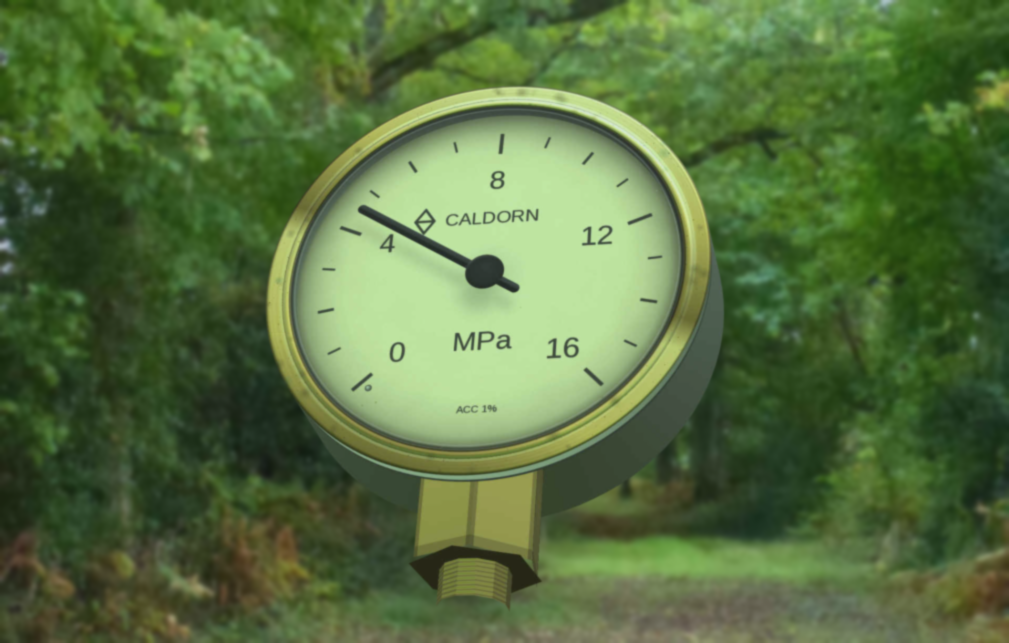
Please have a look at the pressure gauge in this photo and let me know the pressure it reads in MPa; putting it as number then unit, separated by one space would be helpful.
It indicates 4.5 MPa
